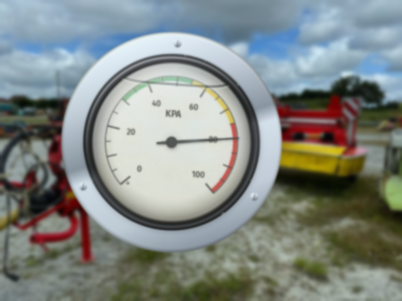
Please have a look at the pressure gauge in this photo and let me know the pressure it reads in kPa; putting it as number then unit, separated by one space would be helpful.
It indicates 80 kPa
